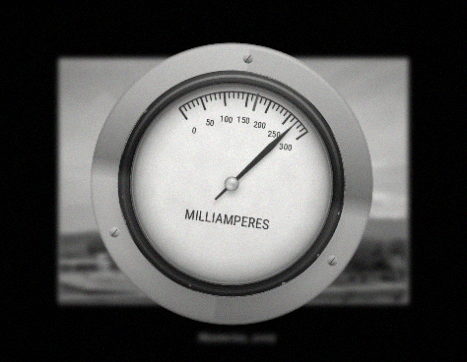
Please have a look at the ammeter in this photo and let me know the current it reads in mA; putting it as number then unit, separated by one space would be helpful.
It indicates 270 mA
